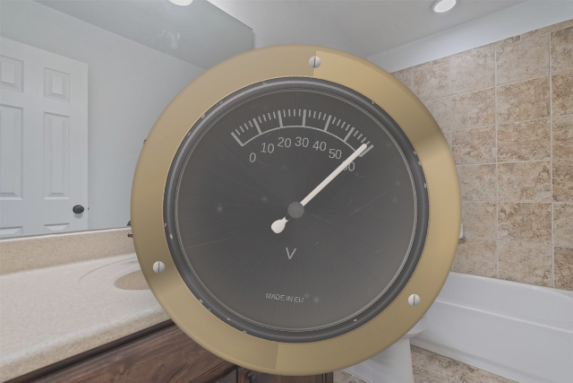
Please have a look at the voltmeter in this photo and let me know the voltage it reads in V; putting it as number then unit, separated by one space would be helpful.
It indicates 58 V
